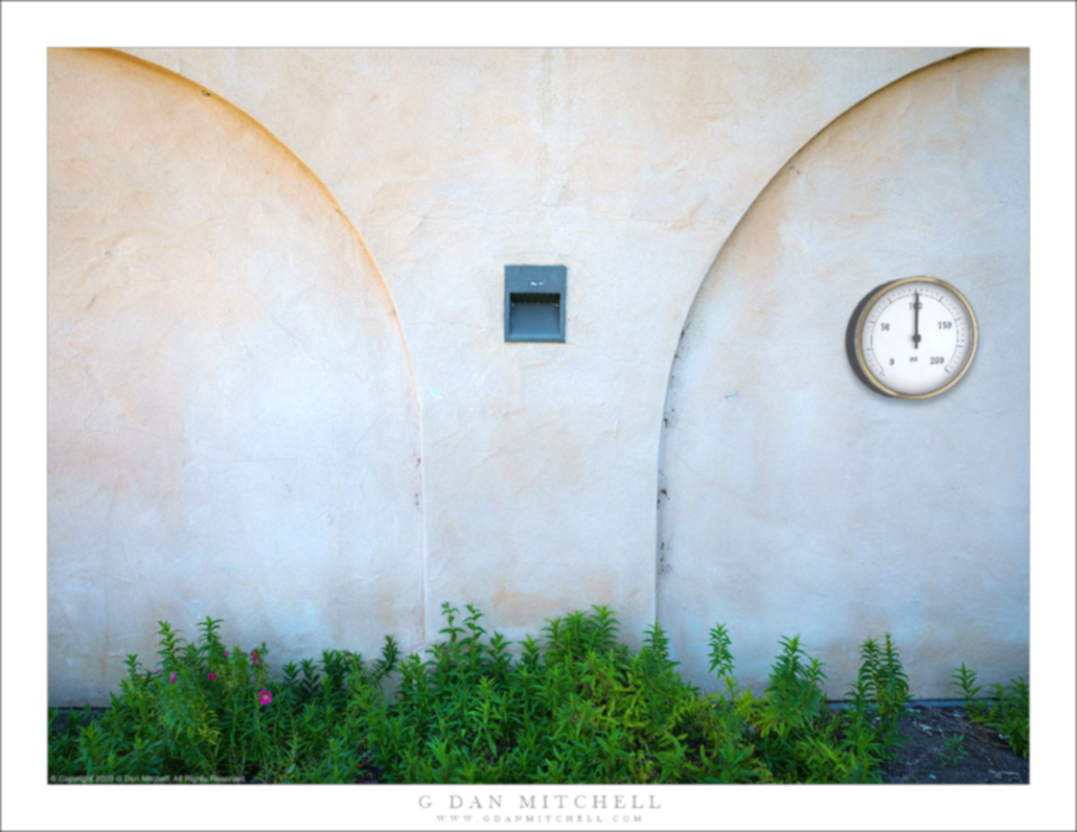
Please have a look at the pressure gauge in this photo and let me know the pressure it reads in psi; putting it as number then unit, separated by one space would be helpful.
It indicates 100 psi
